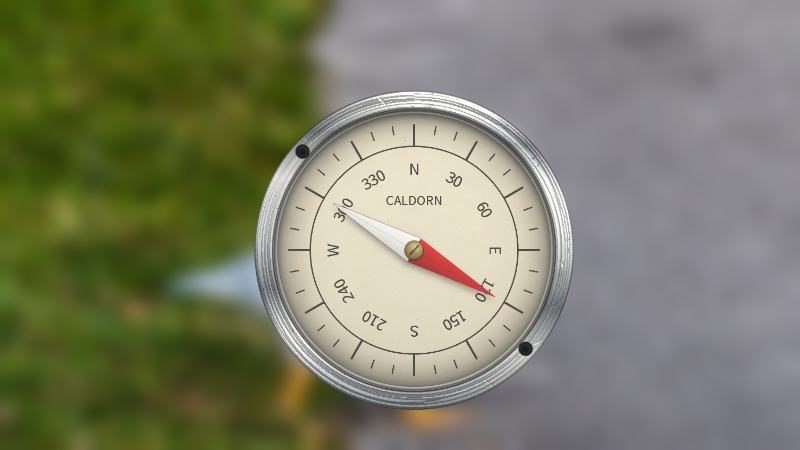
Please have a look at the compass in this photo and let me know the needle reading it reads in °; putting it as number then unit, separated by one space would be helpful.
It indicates 120 °
